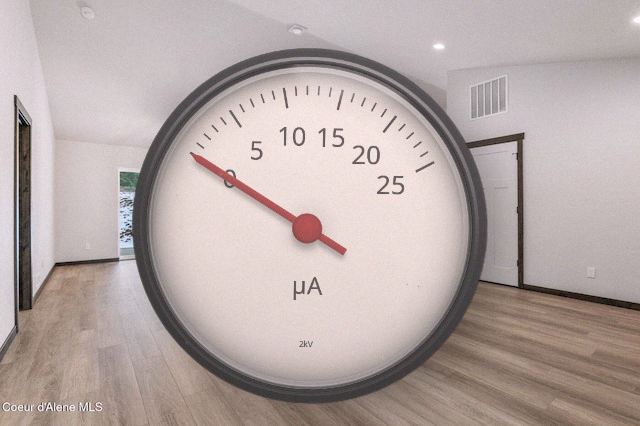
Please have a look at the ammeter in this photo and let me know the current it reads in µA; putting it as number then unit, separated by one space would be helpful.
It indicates 0 µA
